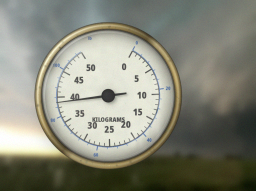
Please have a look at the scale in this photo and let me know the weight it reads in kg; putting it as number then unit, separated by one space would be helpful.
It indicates 39 kg
